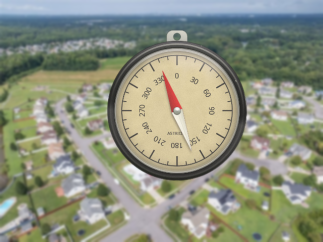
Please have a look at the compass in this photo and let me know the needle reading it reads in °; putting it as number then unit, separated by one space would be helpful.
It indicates 340 °
